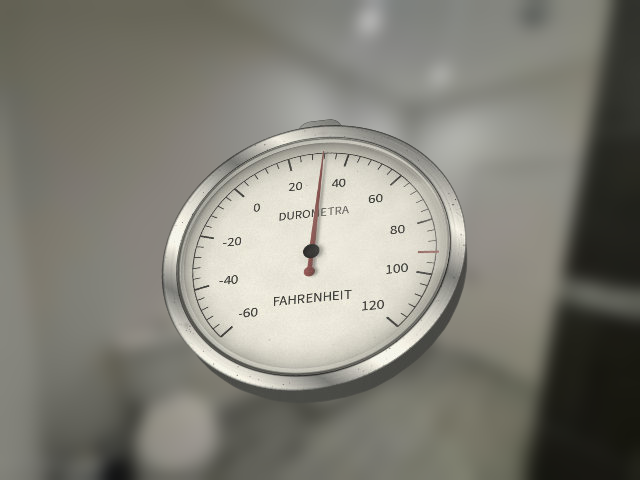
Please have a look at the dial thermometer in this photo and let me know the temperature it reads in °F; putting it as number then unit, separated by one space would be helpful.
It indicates 32 °F
